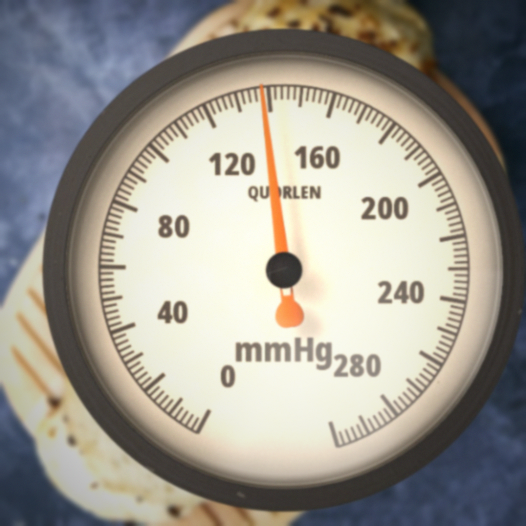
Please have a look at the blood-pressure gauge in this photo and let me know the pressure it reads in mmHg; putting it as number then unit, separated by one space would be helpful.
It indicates 138 mmHg
